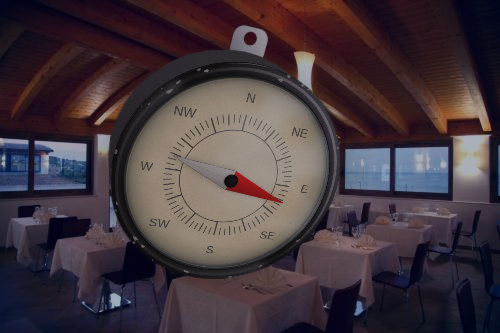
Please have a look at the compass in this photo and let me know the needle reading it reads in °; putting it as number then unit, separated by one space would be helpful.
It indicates 105 °
